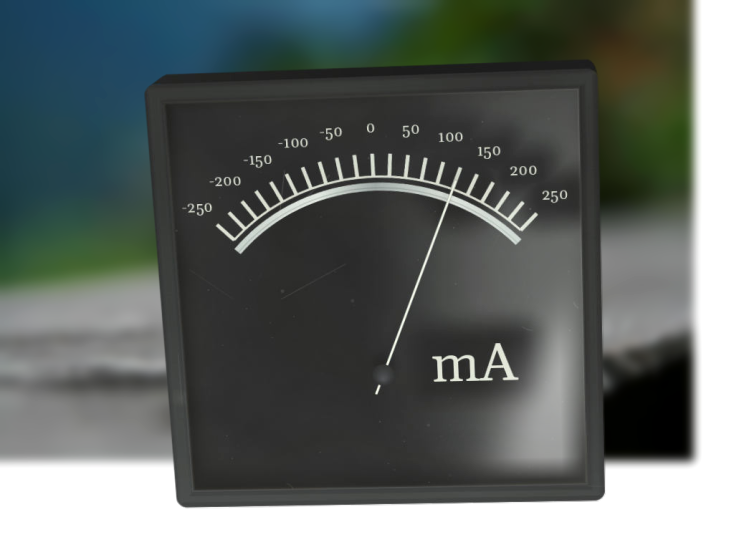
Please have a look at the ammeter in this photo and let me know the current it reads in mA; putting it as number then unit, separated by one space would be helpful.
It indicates 125 mA
